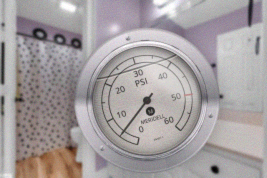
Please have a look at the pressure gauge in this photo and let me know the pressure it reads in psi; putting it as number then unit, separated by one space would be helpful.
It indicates 5 psi
